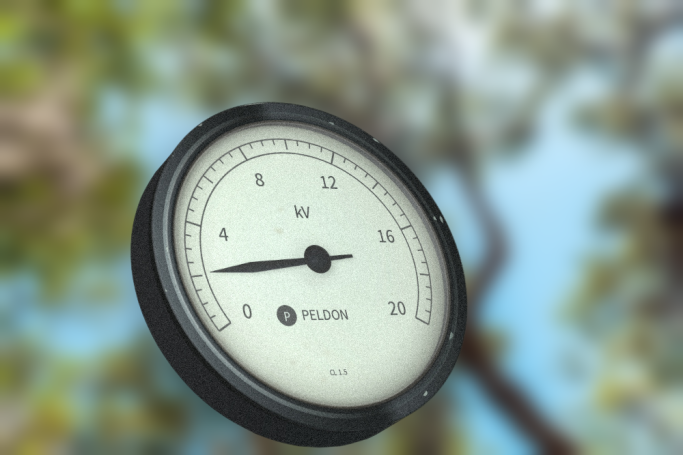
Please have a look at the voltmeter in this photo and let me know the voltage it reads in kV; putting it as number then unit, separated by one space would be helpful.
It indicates 2 kV
